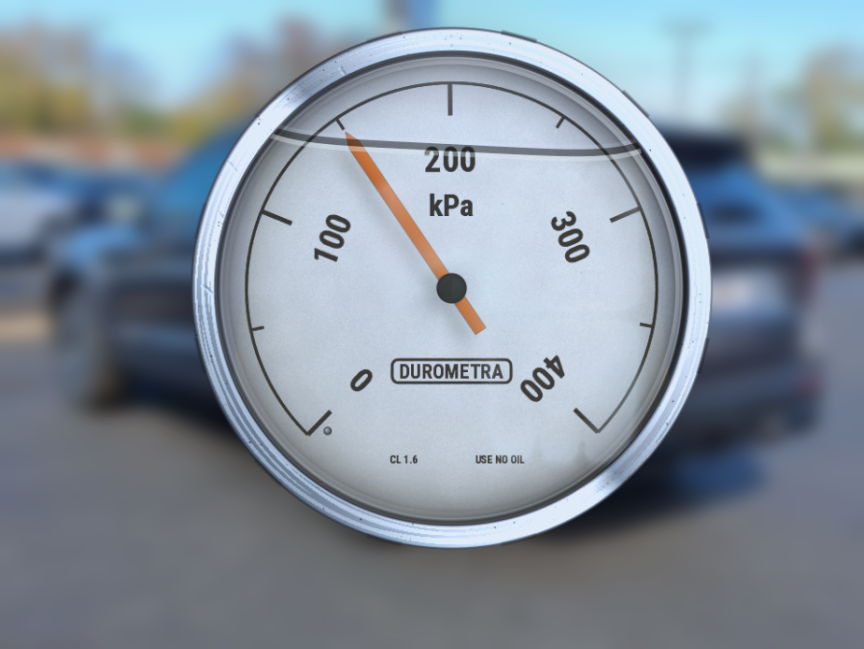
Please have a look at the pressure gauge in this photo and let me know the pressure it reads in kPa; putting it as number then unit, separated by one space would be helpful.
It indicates 150 kPa
